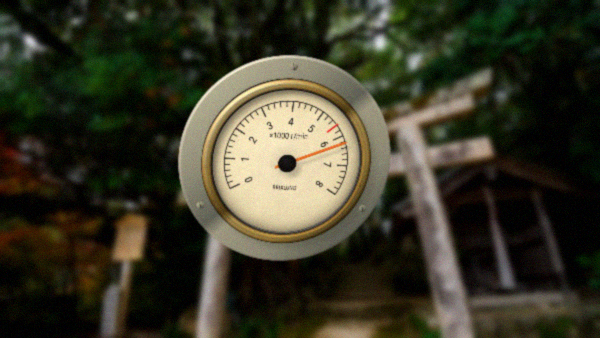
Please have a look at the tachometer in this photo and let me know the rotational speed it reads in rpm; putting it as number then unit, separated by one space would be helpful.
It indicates 6200 rpm
